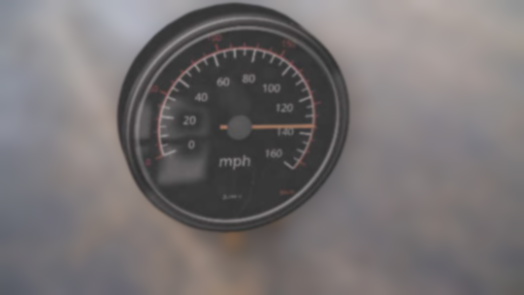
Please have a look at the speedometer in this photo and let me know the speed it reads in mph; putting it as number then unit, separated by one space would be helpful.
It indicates 135 mph
